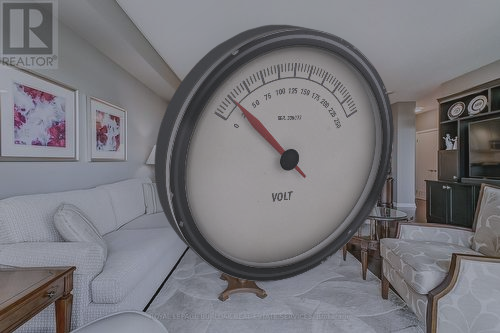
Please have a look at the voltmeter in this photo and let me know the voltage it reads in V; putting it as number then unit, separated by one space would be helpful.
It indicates 25 V
